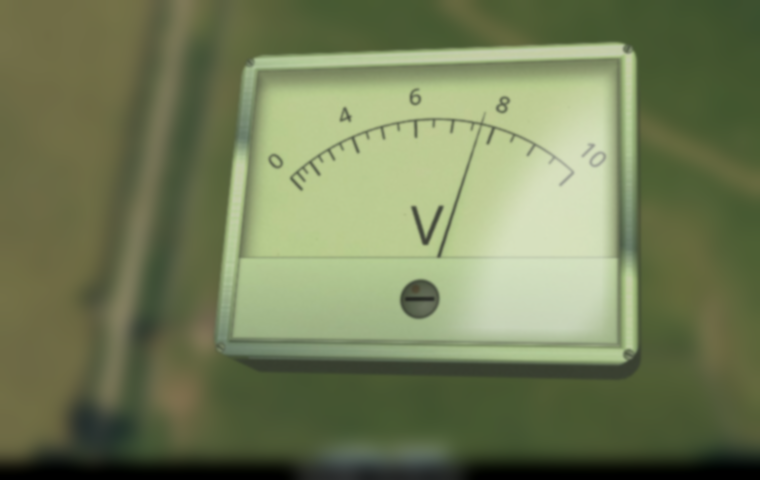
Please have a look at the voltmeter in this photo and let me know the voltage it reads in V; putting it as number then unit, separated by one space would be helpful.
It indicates 7.75 V
